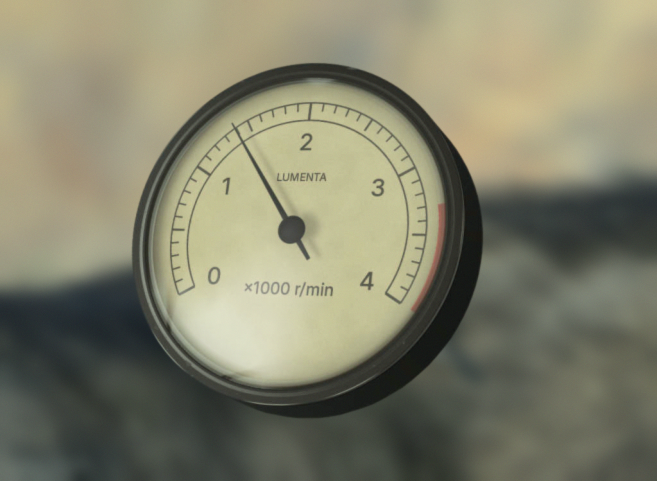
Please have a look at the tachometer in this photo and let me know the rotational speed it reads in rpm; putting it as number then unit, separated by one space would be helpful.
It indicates 1400 rpm
